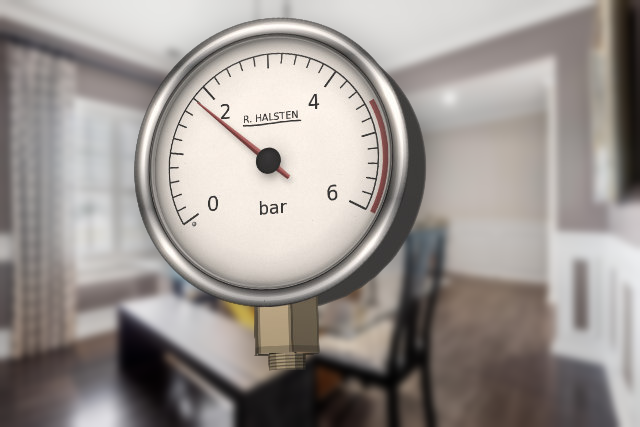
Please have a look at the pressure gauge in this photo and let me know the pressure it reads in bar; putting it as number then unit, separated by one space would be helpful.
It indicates 1.8 bar
